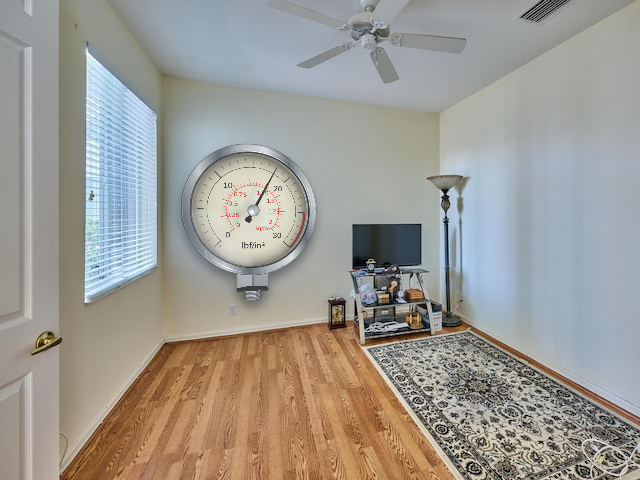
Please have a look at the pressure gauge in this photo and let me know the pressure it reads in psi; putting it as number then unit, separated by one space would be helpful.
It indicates 18 psi
